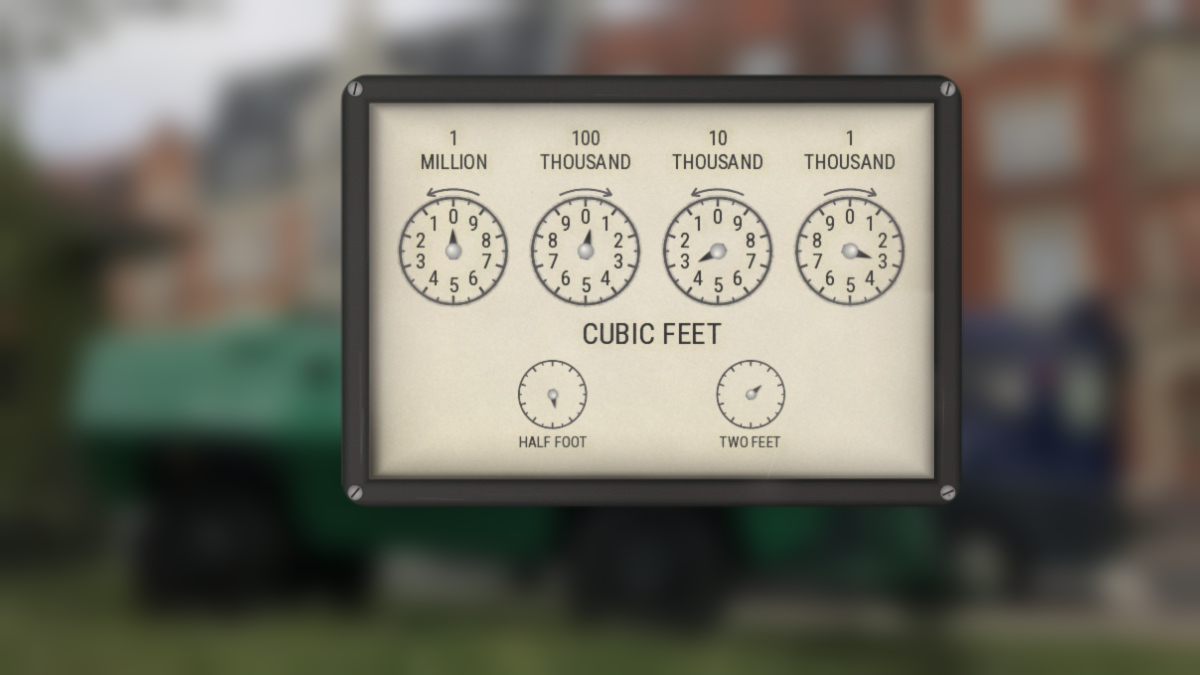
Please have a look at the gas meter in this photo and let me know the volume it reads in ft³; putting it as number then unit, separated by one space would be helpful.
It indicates 3300 ft³
